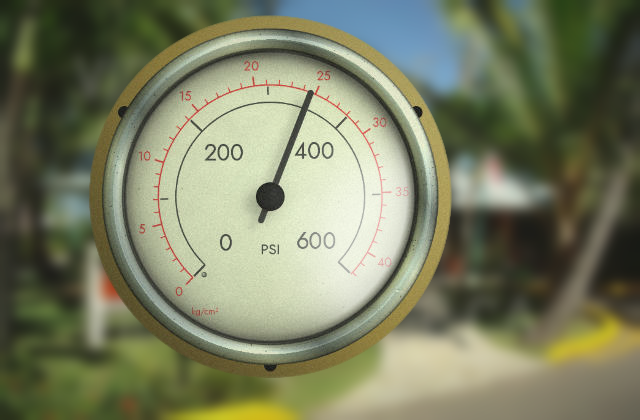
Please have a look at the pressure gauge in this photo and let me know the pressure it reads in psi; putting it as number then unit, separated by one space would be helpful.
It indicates 350 psi
